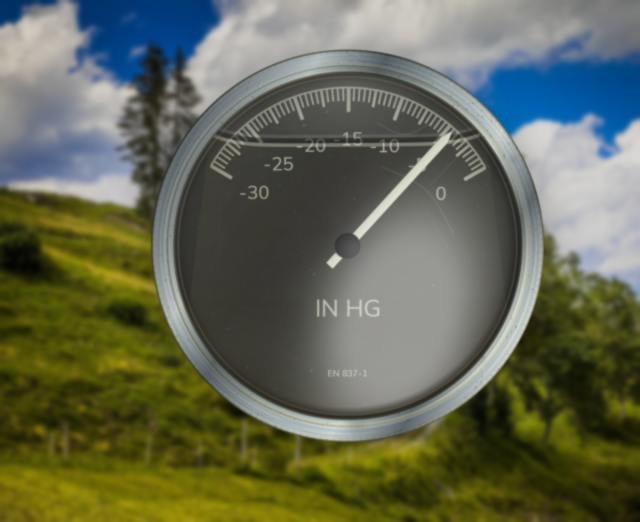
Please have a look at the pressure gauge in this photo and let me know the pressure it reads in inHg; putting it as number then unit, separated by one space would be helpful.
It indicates -4.5 inHg
